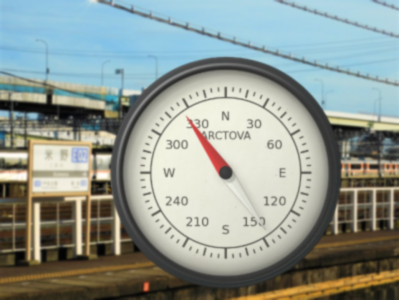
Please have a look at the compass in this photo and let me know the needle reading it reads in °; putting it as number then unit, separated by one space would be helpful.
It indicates 325 °
